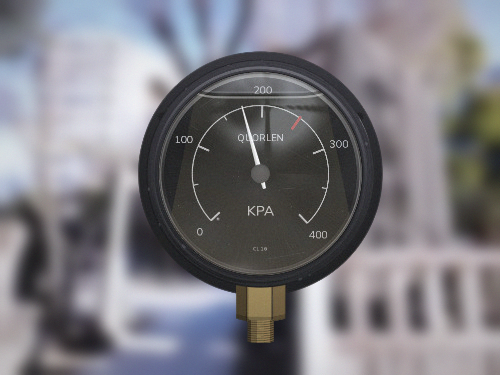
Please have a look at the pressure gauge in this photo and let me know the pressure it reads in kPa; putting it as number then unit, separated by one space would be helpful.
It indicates 175 kPa
